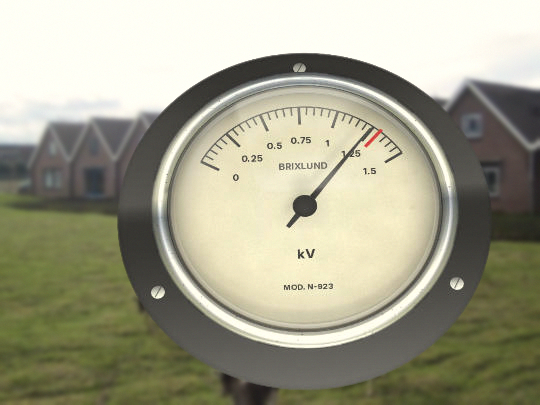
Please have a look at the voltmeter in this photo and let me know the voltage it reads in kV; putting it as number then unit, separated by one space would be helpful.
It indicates 1.25 kV
